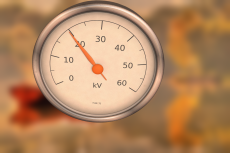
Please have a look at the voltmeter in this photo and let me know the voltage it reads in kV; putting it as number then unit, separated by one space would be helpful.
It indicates 20 kV
